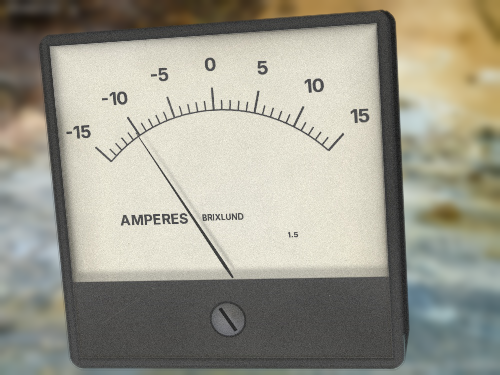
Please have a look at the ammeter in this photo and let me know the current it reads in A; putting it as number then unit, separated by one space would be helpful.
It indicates -10 A
